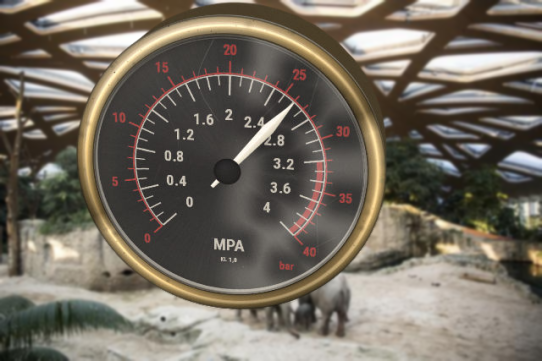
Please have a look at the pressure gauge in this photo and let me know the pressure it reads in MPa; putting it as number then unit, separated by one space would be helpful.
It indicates 2.6 MPa
